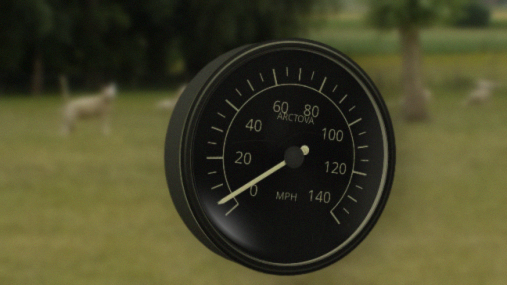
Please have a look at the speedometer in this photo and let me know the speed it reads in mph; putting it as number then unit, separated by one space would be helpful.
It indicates 5 mph
